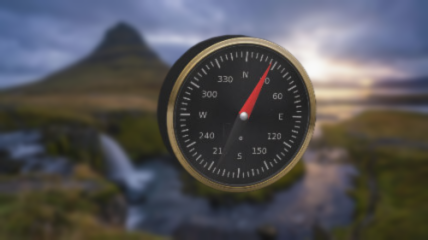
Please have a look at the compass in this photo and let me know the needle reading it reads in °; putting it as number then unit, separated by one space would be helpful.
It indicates 25 °
